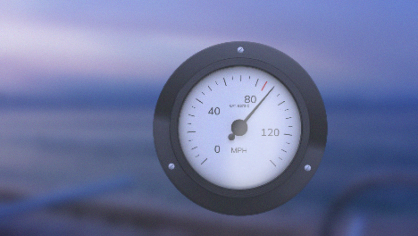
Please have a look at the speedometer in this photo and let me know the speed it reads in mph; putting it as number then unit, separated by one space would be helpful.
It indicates 90 mph
